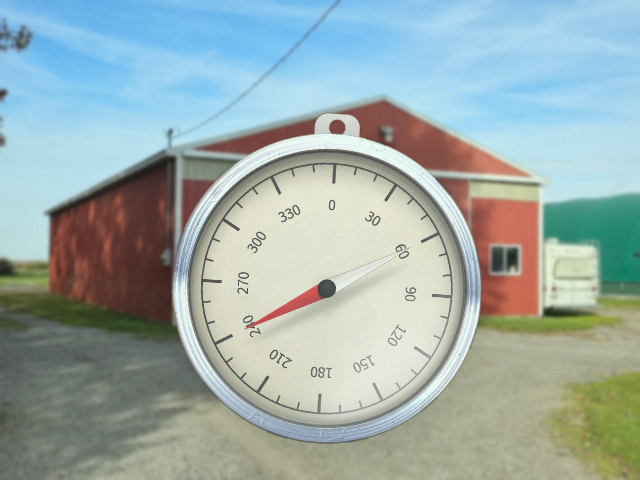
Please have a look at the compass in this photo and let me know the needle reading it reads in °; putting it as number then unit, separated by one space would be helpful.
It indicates 240 °
